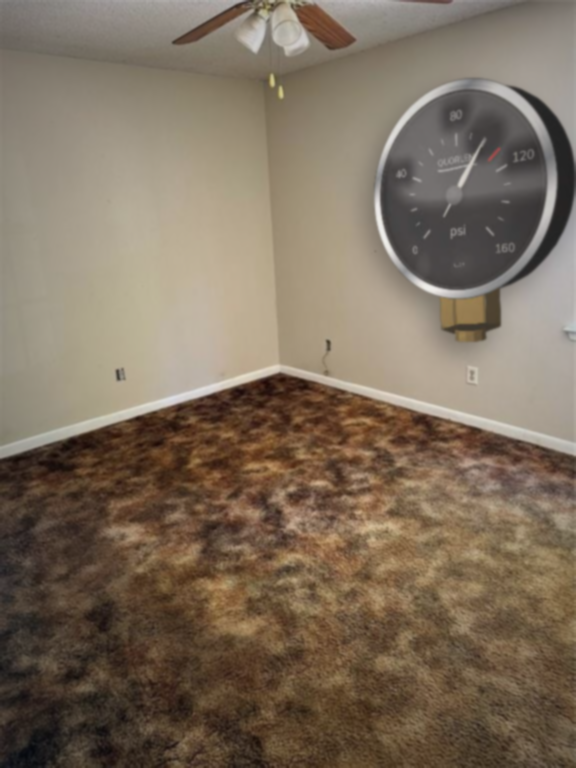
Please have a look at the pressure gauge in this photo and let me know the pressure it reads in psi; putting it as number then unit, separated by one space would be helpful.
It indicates 100 psi
